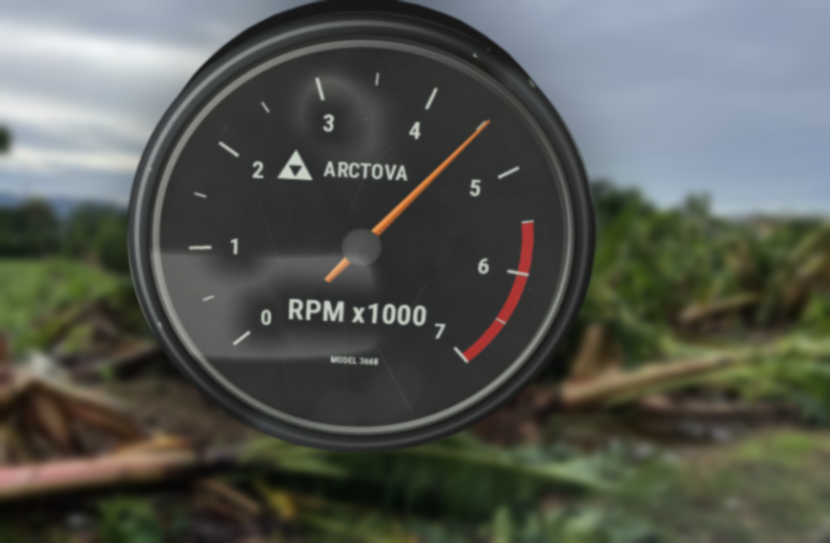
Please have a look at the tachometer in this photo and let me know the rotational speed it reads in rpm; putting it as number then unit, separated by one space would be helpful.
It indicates 4500 rpm
